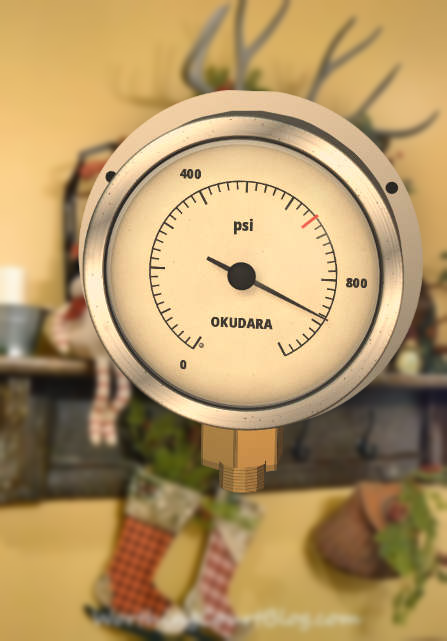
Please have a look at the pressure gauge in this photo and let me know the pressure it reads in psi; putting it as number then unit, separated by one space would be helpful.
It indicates 880 psi
